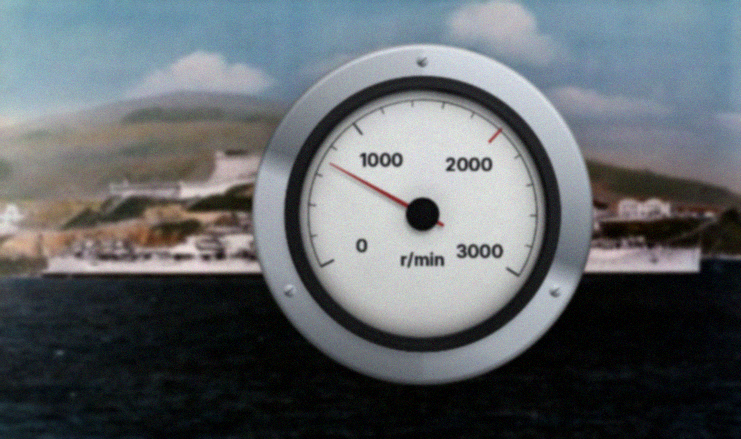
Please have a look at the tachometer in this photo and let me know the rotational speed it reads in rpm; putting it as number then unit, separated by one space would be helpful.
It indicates 700 rpm
